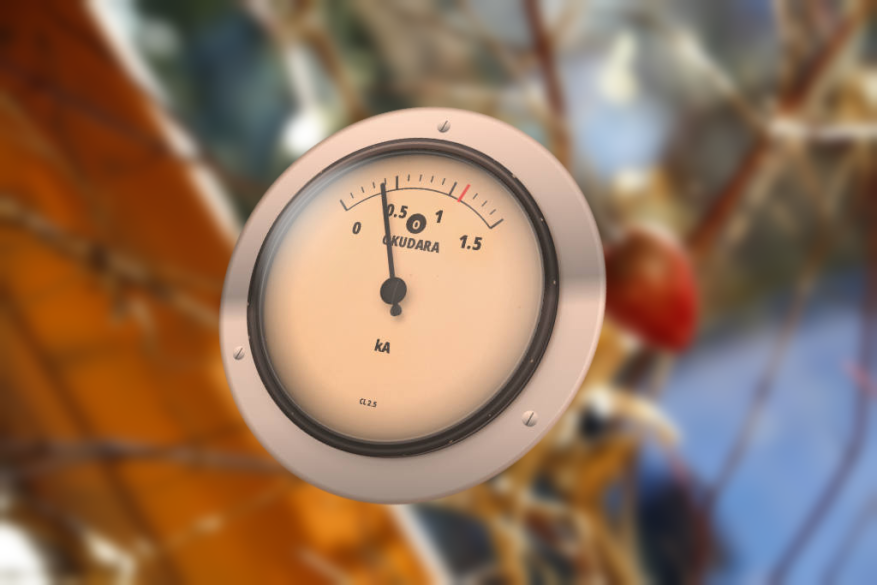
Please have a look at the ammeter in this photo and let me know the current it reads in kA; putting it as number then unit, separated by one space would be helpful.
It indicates 0.4 kA
